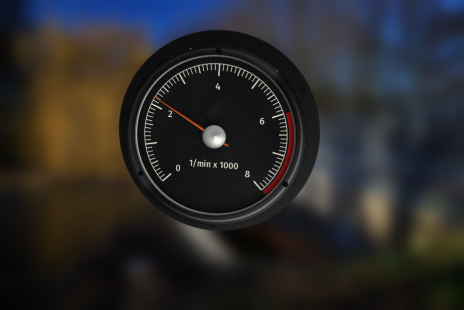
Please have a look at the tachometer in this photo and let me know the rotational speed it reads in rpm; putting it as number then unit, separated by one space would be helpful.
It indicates 2200 rpm
